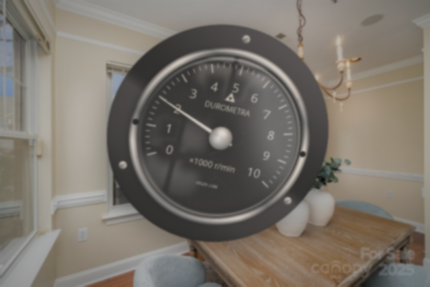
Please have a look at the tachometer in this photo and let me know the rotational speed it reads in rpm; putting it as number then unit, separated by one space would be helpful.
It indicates 2000 rpm
